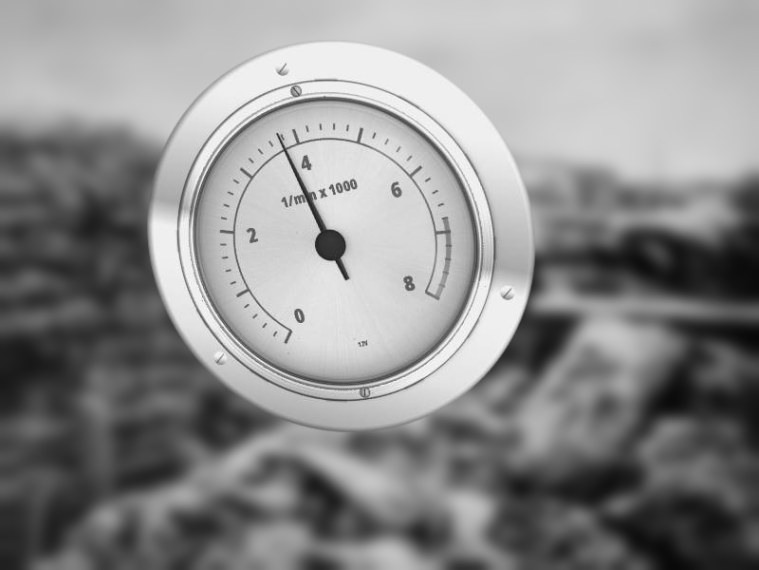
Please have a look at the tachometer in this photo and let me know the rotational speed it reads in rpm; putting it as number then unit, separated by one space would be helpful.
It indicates 3800 rpm
